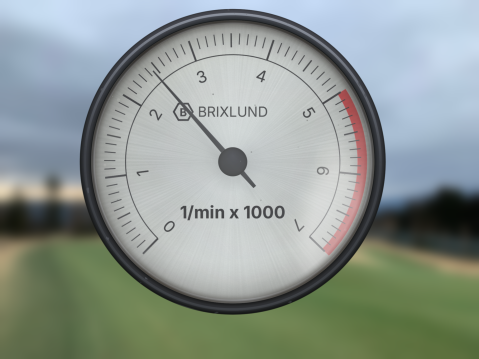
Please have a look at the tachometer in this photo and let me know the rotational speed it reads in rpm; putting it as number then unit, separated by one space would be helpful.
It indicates 2450 rpm
